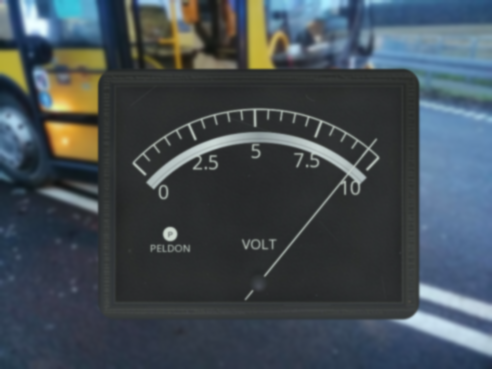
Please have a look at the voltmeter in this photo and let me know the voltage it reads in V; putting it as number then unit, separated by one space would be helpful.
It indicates 9.5 V
